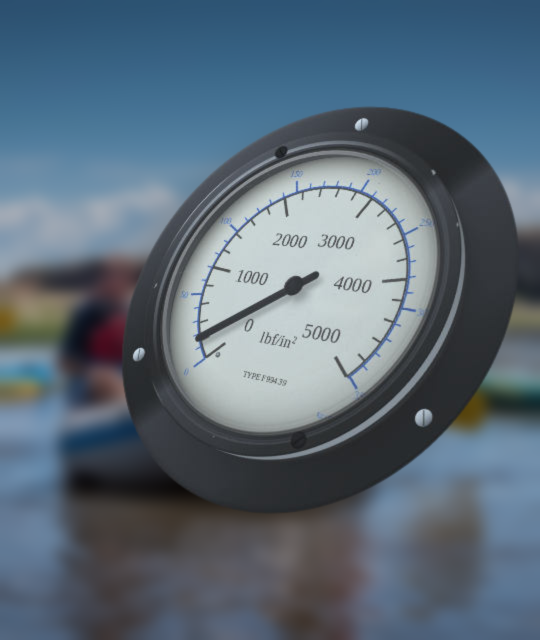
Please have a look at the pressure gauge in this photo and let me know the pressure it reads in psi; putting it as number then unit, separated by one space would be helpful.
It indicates 200 psi
